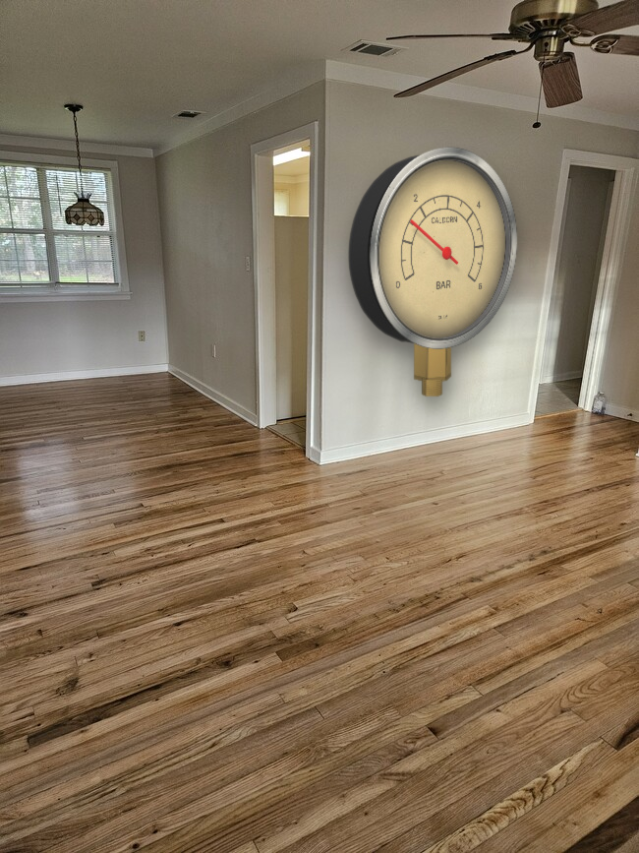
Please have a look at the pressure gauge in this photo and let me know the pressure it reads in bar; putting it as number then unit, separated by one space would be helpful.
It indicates 1.5 bar
